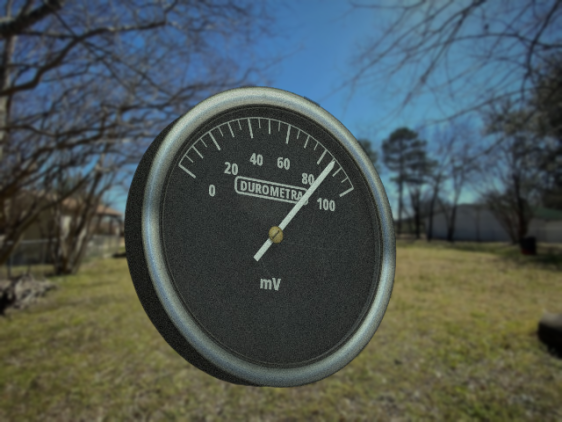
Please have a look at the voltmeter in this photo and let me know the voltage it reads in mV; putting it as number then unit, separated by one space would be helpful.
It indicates 85 mV
